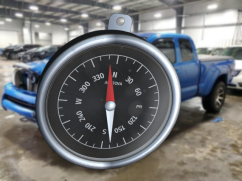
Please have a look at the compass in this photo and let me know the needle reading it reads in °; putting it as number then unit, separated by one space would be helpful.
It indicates 350 °
